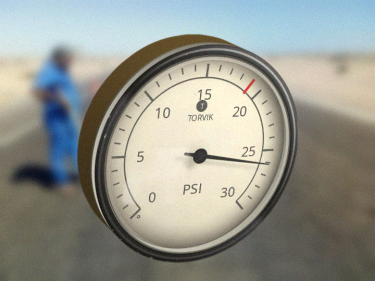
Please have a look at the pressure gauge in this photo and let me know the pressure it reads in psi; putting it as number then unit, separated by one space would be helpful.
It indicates 26 psi
